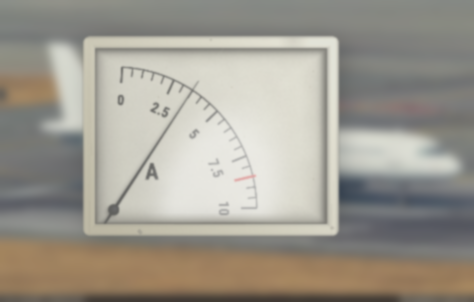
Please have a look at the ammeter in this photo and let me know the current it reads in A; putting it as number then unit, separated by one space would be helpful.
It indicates 3.5 A
